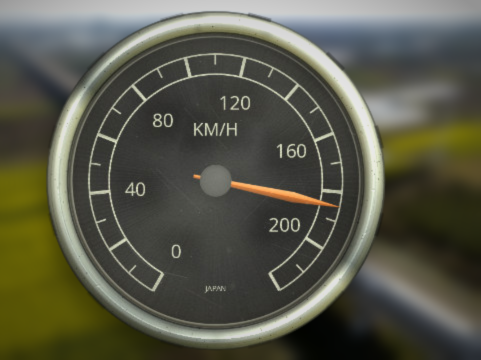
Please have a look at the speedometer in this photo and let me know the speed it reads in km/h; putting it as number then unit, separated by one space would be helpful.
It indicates 185 km/h
